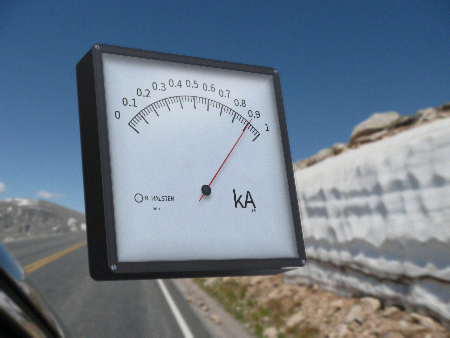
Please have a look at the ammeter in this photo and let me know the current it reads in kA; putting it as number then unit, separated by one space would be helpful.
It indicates 0.9 kA
